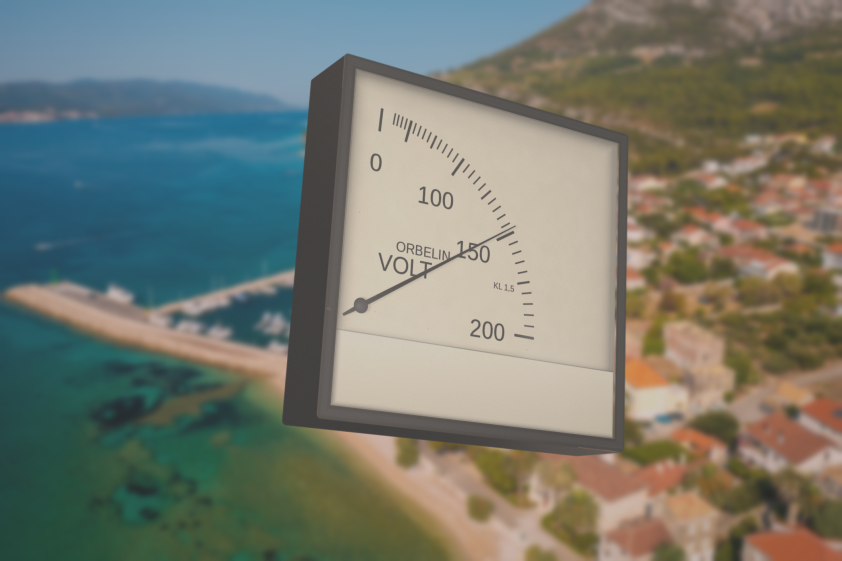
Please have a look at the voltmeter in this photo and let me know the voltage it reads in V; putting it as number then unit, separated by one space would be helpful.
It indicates 147.5 V
